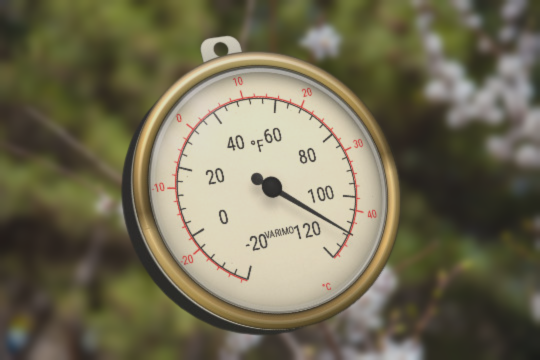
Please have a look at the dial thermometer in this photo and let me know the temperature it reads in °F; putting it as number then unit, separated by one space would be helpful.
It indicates 112 °F
